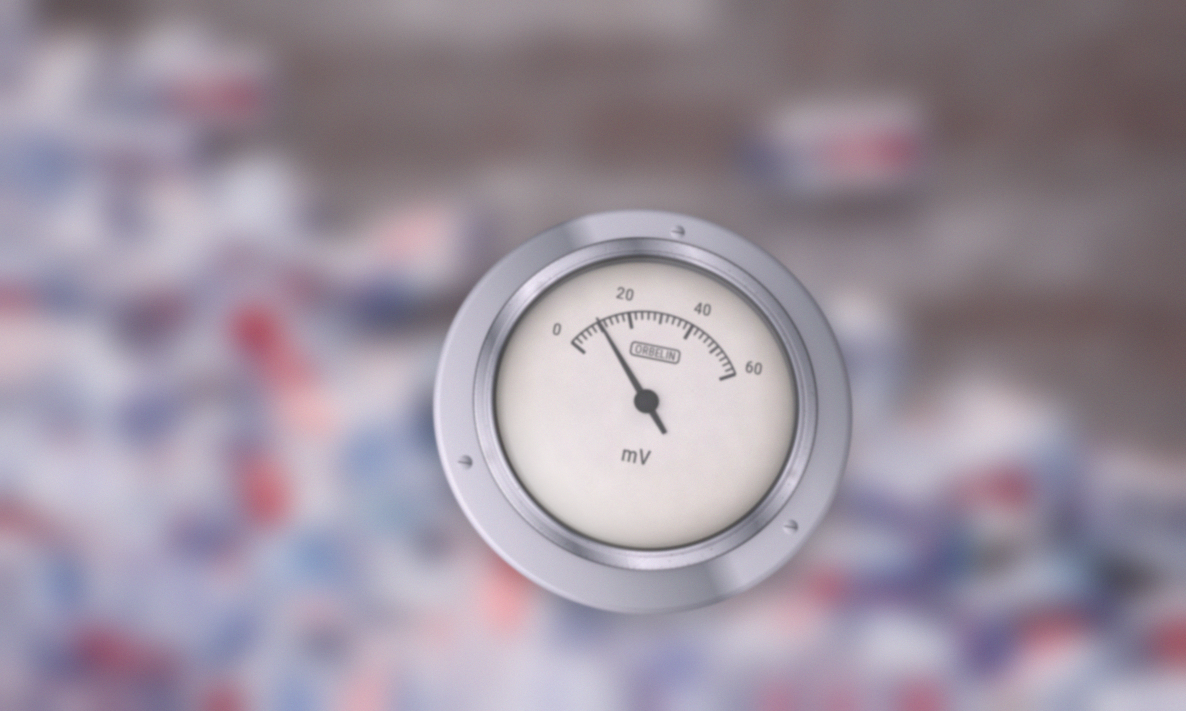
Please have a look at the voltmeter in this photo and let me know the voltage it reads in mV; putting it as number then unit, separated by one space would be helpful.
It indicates 10 mV
